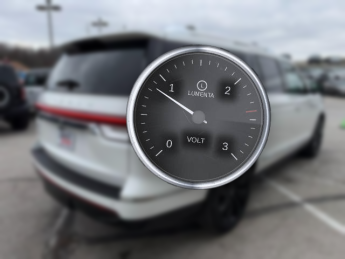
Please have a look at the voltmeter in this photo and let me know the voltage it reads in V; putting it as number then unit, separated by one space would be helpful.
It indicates 0.85 V
